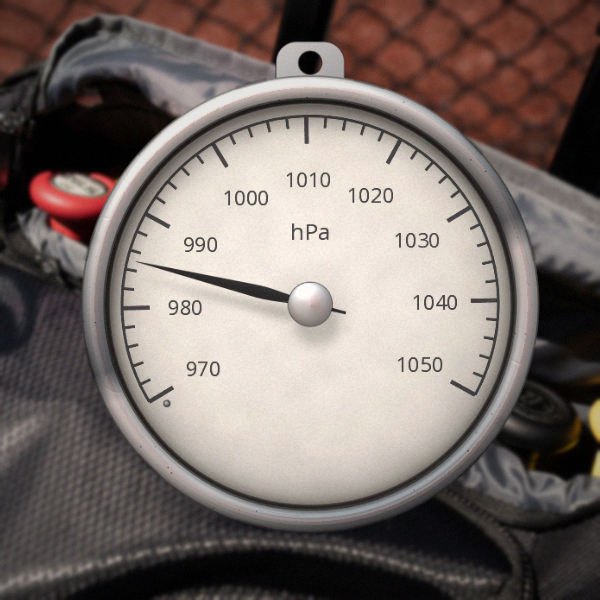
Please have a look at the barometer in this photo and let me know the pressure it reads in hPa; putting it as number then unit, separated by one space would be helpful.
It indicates 985 hPa
